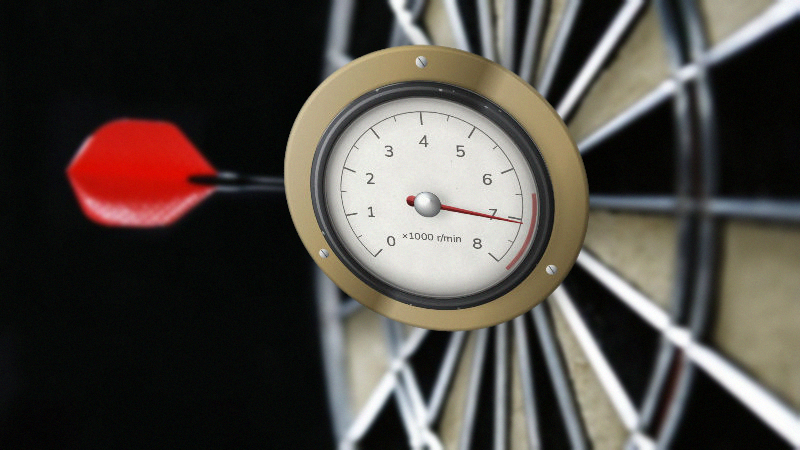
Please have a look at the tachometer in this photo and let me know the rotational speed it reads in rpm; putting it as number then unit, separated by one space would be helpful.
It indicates 7000 rpm
